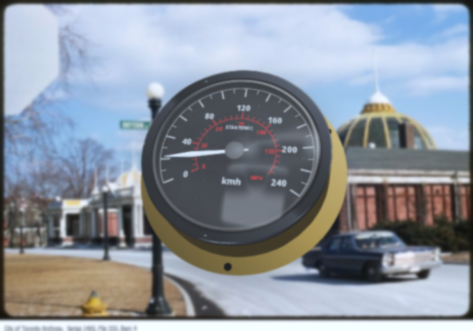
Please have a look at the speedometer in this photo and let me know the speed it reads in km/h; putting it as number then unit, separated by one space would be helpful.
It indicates 20 km/h
